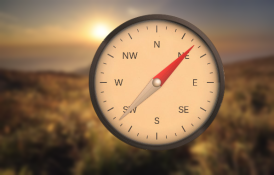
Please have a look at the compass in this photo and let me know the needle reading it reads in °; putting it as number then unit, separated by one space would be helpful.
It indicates 45 °
